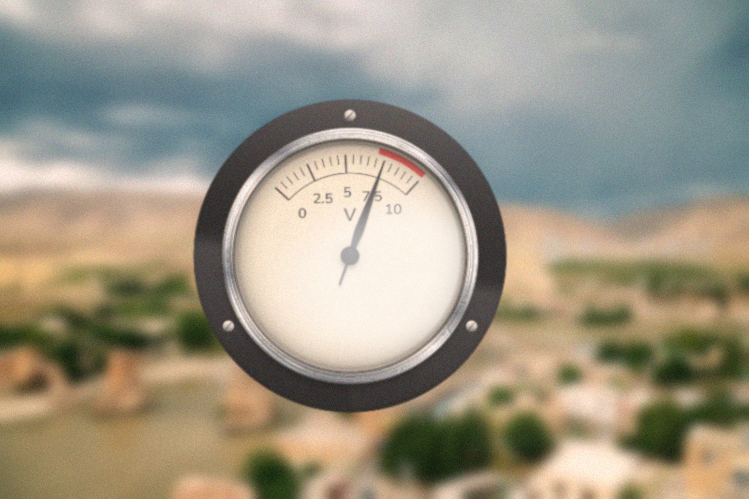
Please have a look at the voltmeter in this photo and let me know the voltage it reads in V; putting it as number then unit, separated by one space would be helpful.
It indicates 7.5 V
